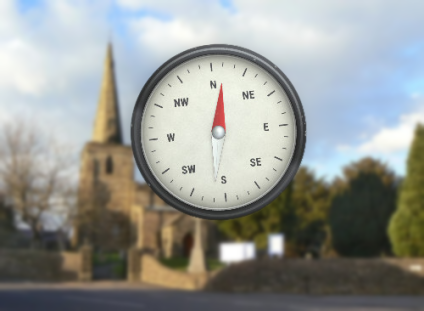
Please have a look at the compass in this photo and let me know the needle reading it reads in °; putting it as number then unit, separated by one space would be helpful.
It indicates 10 °
